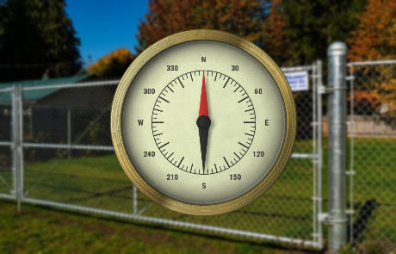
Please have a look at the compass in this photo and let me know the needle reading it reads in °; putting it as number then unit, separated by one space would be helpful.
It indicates 0 °
